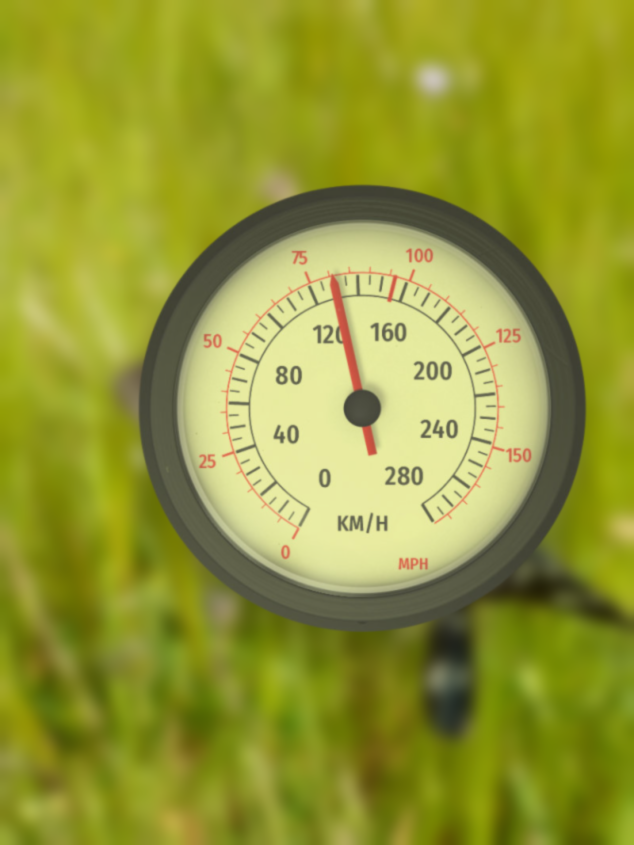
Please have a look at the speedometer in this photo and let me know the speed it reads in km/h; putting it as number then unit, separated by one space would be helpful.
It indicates 130 km/h
